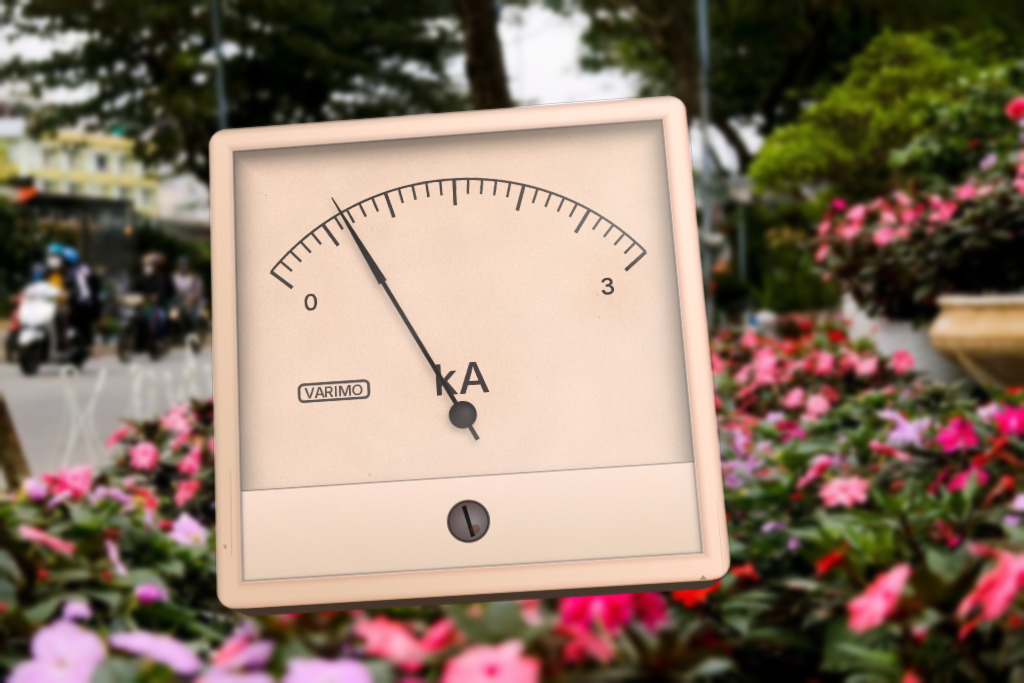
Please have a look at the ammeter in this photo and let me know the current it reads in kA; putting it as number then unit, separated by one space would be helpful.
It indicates 0.65 kA
